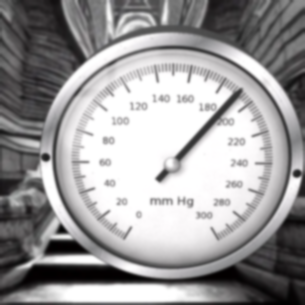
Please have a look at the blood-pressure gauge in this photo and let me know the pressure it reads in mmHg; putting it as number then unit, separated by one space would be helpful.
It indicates 190 mmHg
